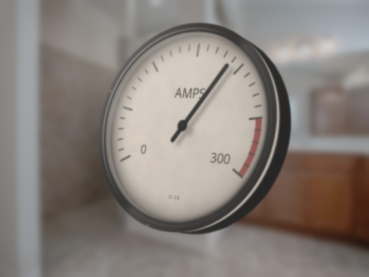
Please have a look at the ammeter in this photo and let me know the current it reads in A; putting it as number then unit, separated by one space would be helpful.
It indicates 190 A
